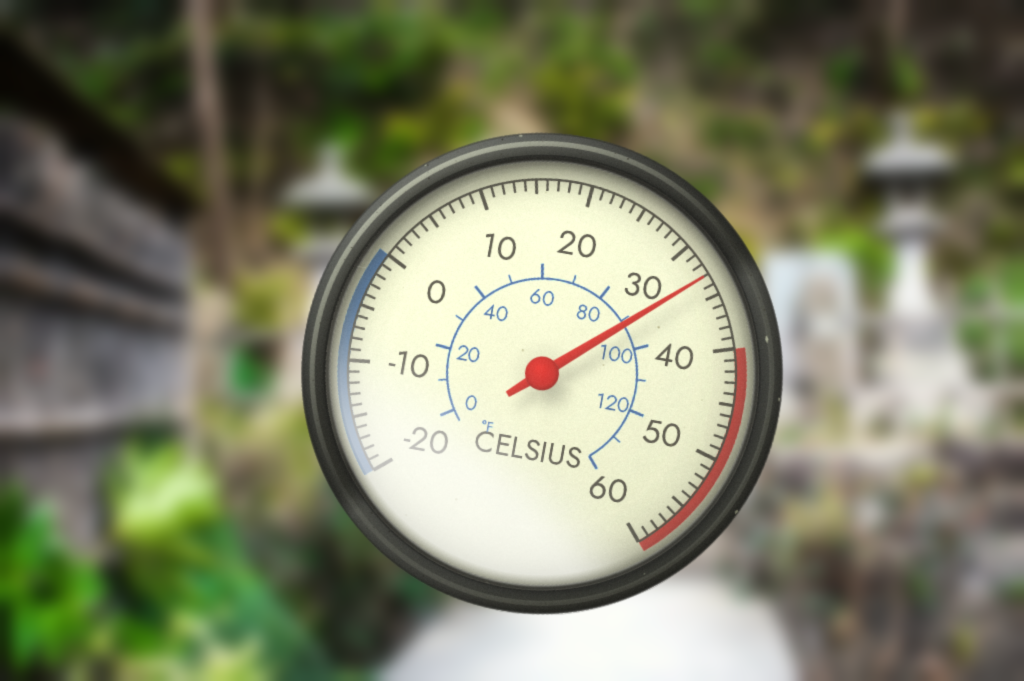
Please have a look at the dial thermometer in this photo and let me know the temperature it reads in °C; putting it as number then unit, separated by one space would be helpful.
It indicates 33 °C
